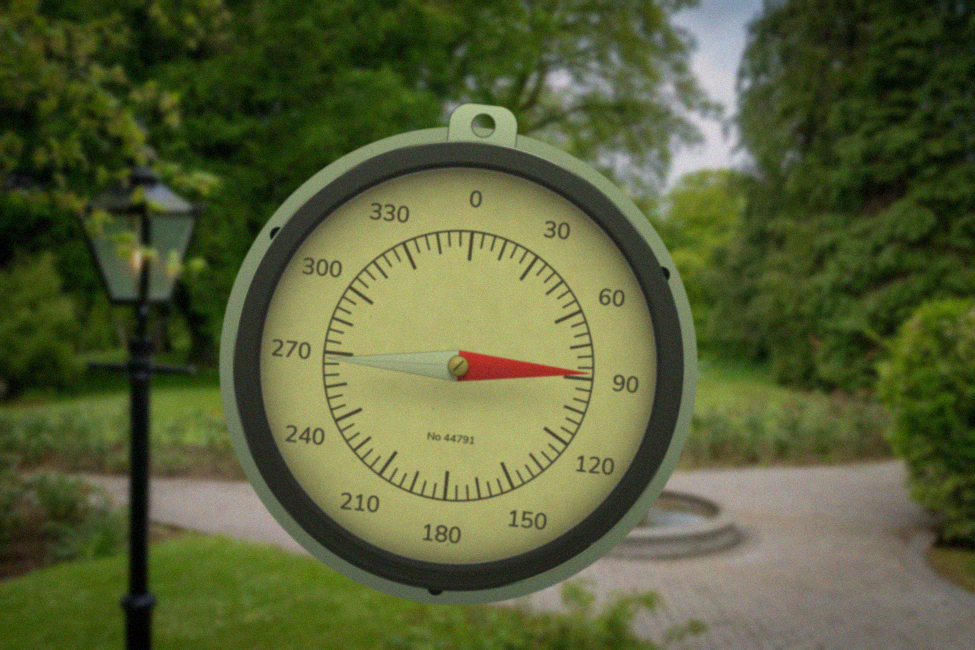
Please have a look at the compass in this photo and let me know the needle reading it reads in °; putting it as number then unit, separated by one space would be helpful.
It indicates 87.5 °
